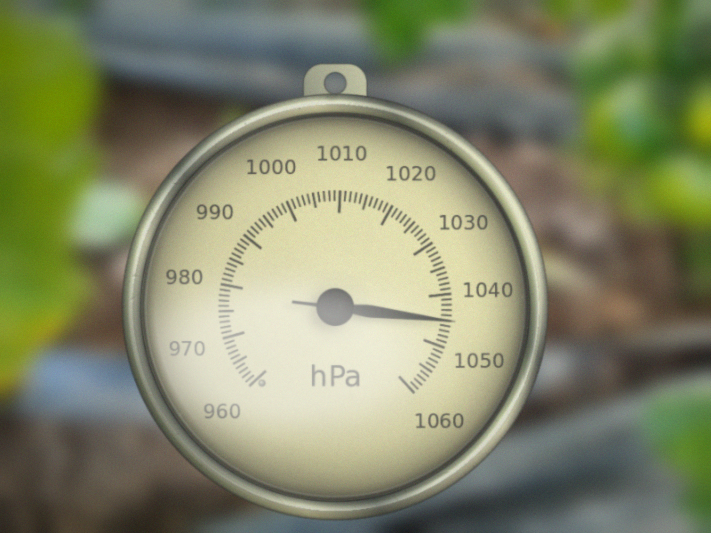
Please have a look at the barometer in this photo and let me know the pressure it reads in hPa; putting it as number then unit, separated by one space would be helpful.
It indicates 1045 hPa
